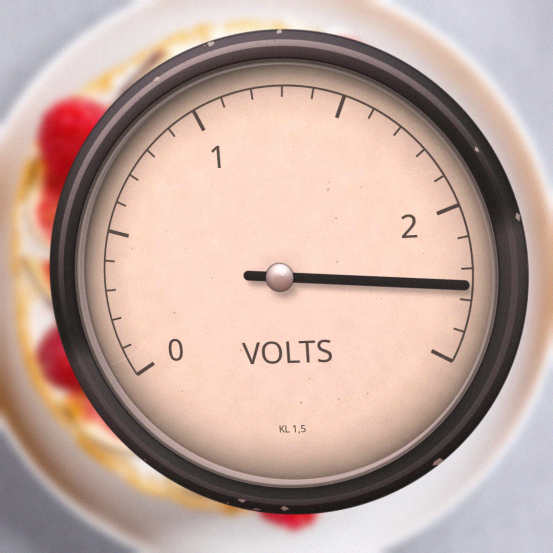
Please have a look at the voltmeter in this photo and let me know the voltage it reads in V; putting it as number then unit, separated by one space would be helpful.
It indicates 2.25 V
